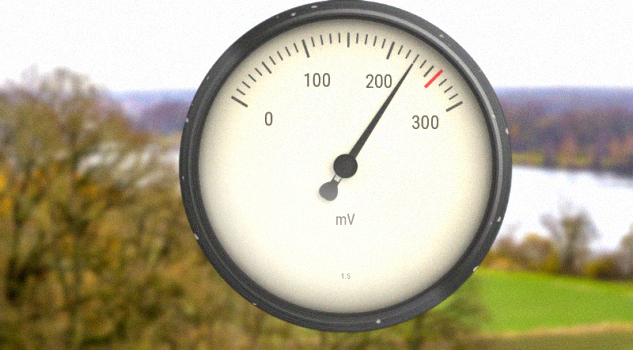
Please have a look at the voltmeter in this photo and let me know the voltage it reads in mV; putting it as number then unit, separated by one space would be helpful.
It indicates 230 mV
